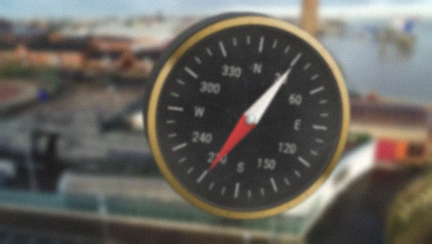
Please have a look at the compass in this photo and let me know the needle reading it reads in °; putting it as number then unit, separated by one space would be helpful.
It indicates 210 °
